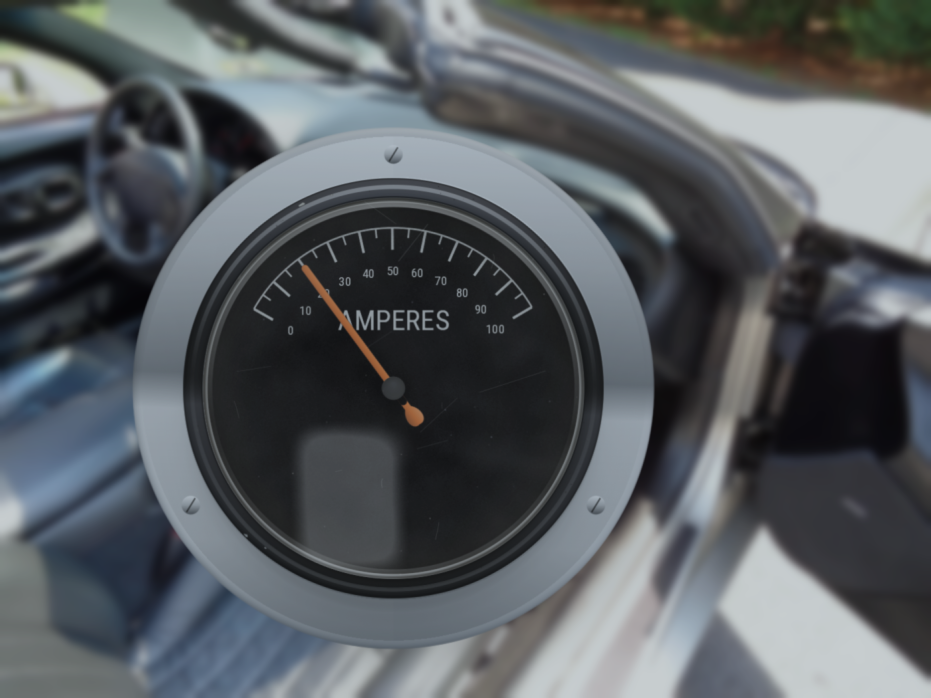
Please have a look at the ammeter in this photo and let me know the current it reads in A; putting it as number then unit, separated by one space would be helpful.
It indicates 20 A
